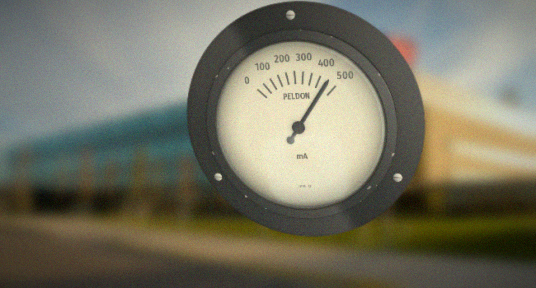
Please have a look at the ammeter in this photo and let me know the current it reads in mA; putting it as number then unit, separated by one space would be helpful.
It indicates 450 mA
